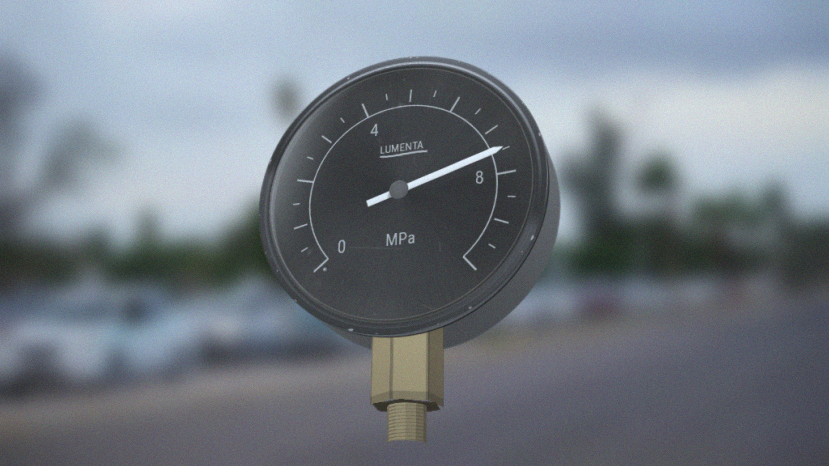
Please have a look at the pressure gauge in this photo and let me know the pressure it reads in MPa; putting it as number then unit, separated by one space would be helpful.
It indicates 7.5 MPa
